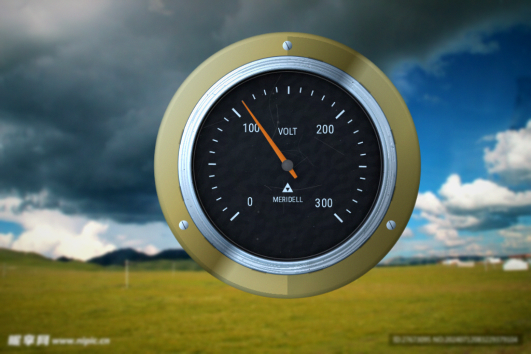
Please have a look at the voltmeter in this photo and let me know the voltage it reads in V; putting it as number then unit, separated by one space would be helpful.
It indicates 110 V
